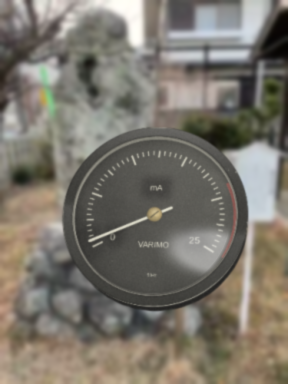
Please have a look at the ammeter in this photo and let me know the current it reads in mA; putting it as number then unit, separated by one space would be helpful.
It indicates 0.5 mA
